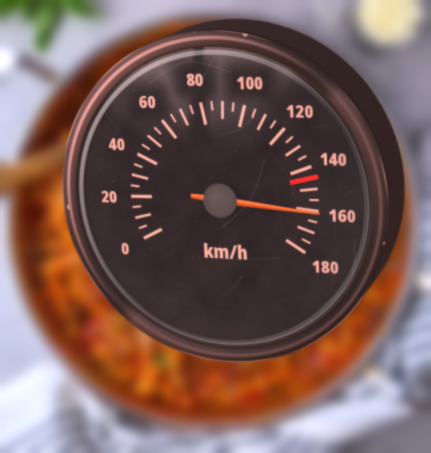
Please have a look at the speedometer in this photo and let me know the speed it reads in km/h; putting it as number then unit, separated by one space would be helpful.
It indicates 160 km/h
